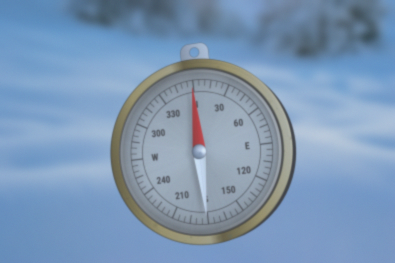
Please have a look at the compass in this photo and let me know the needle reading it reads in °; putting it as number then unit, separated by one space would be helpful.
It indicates 0 °
